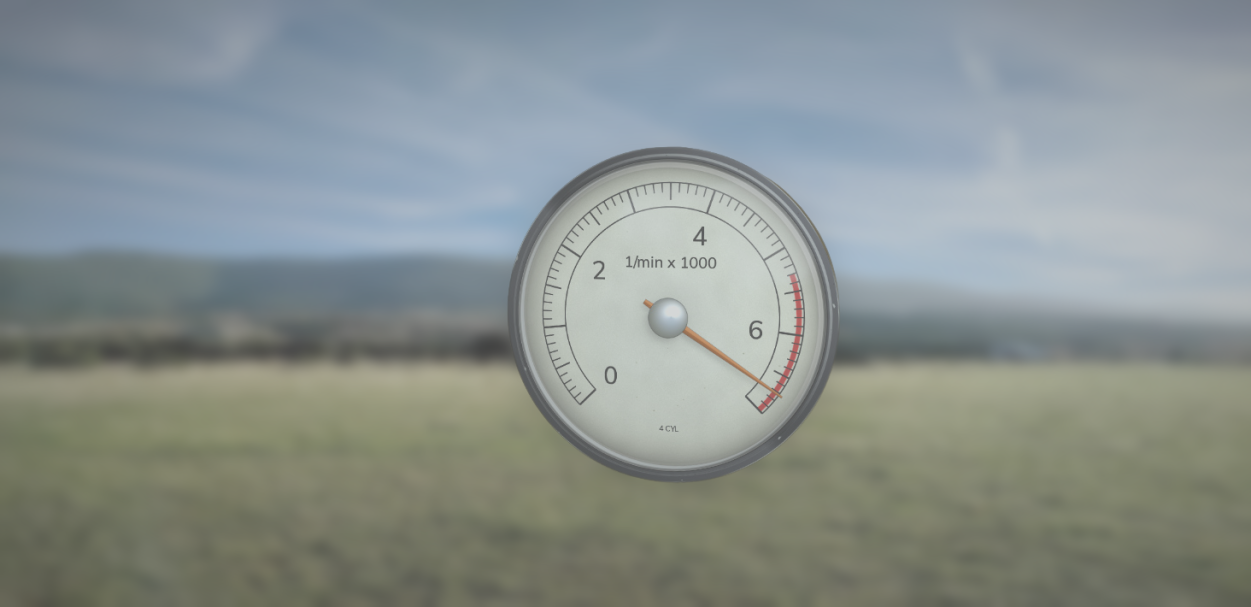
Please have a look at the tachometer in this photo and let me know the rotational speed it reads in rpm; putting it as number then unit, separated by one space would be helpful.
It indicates 6700 rpm
